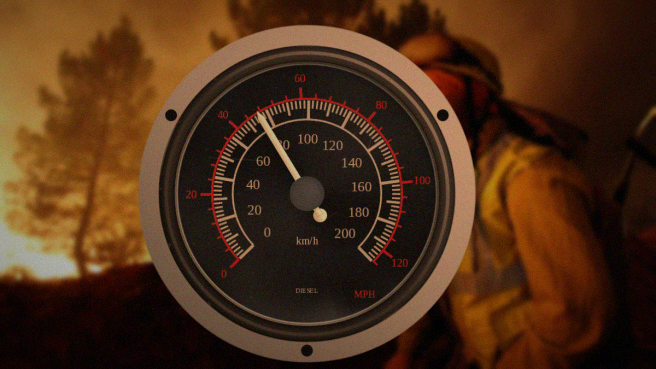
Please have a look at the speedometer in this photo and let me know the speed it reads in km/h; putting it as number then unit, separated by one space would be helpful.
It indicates 76 km/h
